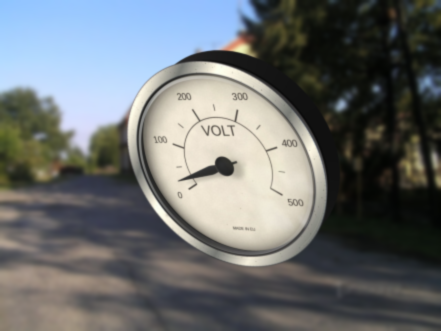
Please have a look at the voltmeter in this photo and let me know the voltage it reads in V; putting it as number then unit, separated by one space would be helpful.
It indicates 25 V
